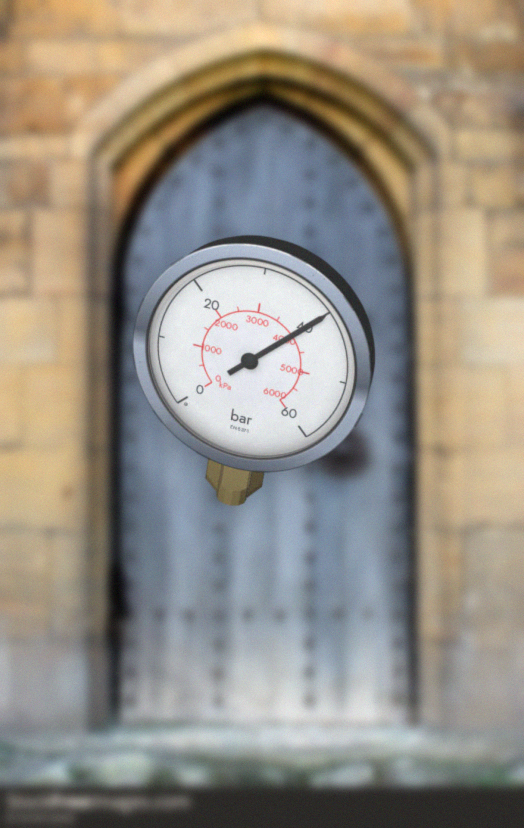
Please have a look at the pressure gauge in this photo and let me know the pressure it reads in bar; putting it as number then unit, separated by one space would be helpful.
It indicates 40 bar
